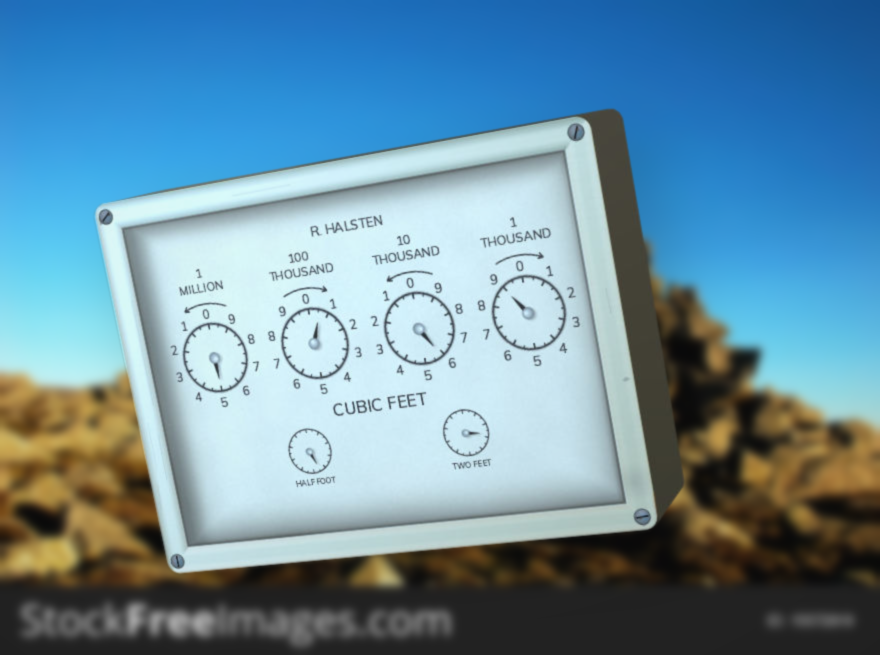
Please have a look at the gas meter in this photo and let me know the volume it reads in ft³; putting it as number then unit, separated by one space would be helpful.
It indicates 505900 ft³
